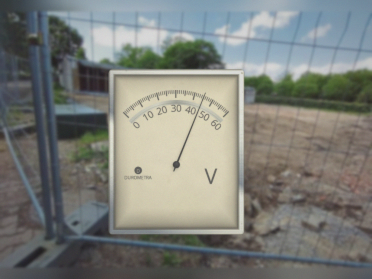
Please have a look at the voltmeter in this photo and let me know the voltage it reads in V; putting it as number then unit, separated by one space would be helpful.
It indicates 45 V
